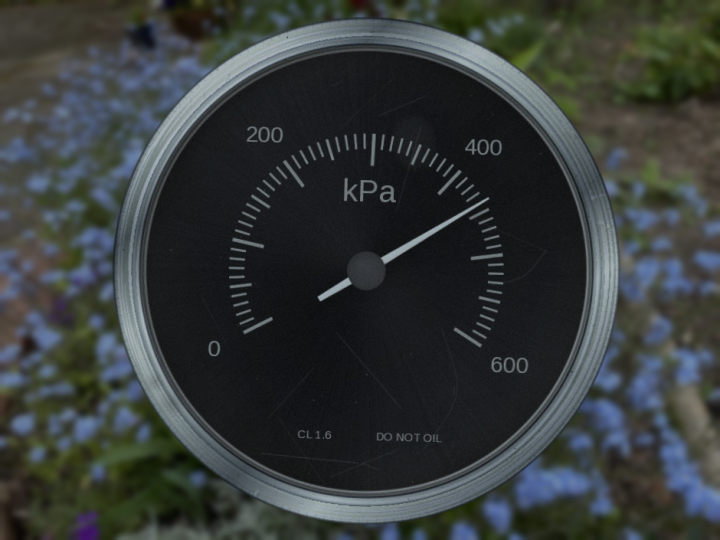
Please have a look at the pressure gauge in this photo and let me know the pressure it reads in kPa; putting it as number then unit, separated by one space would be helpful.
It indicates 440 kPa
